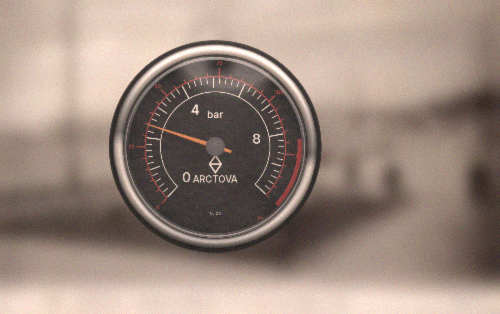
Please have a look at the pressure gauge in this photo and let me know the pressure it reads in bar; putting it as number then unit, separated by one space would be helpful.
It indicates 2.4 bar
